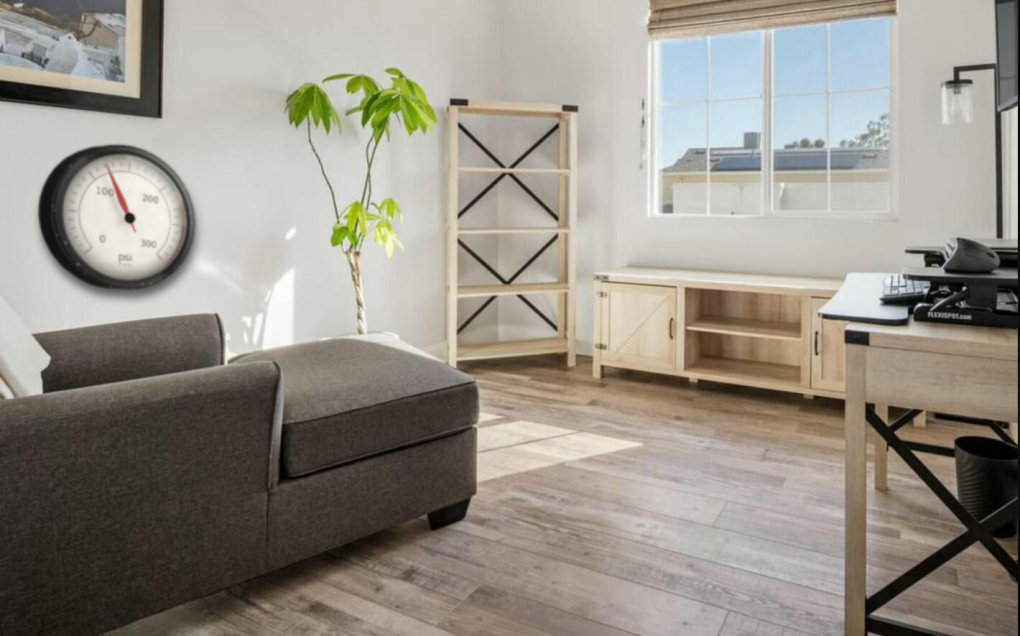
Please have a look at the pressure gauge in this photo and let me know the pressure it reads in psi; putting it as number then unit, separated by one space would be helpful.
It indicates 120 psi
